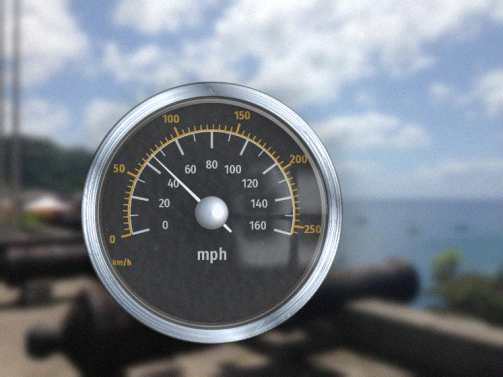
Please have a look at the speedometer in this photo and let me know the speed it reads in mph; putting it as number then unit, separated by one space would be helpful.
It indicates 45 mph
